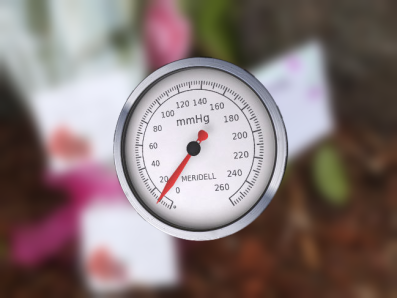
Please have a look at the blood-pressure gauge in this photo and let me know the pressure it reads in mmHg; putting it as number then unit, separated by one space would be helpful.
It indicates 10 mmHg
